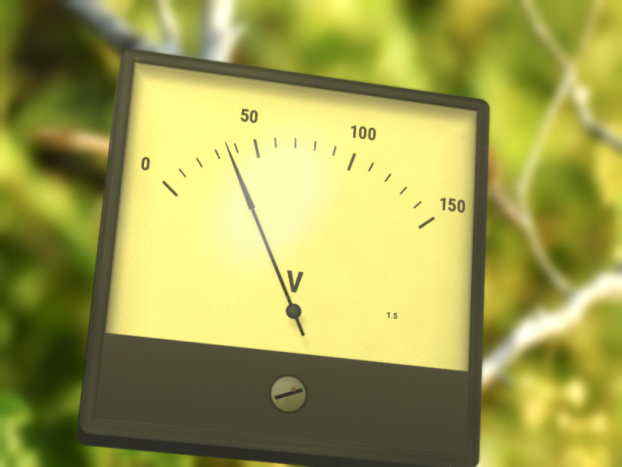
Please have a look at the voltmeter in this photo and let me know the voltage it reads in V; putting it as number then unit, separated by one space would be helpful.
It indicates 35 V
